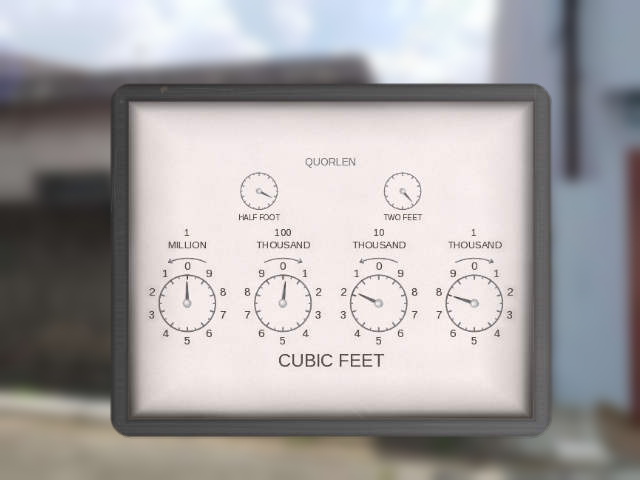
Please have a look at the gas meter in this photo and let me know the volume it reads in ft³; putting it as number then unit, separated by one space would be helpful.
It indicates 1800 ft³
